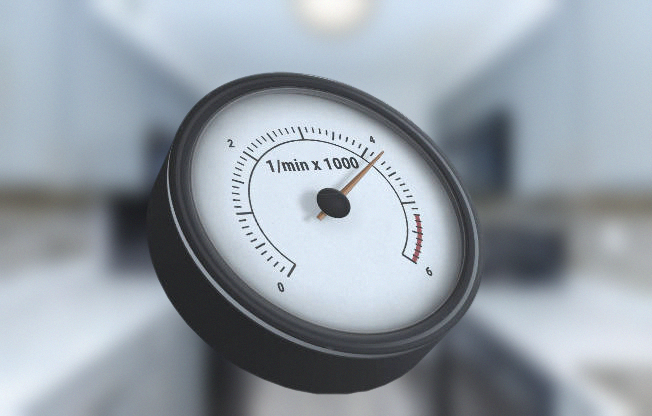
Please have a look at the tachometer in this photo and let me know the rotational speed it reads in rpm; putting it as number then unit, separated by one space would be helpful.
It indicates 4200 rpm
